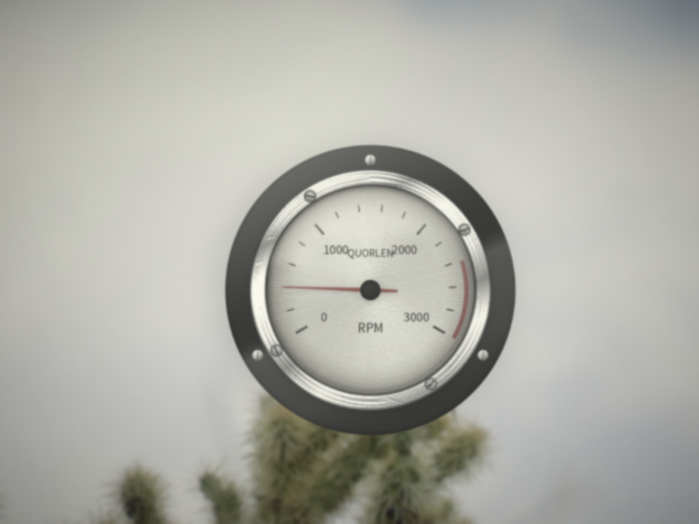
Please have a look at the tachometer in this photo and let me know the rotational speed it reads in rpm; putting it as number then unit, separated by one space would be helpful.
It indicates 400 rpm
